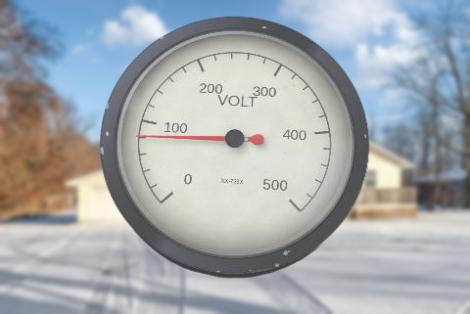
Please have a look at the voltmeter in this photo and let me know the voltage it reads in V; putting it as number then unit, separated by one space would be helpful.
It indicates 80 V
